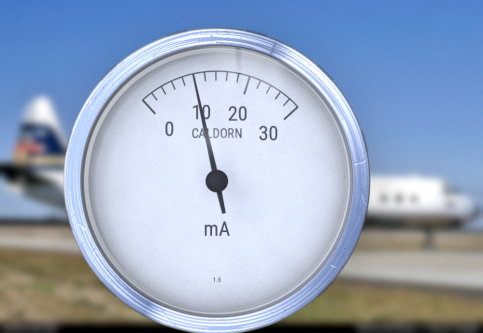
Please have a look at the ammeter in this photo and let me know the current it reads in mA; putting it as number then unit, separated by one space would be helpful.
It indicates 10 mA
